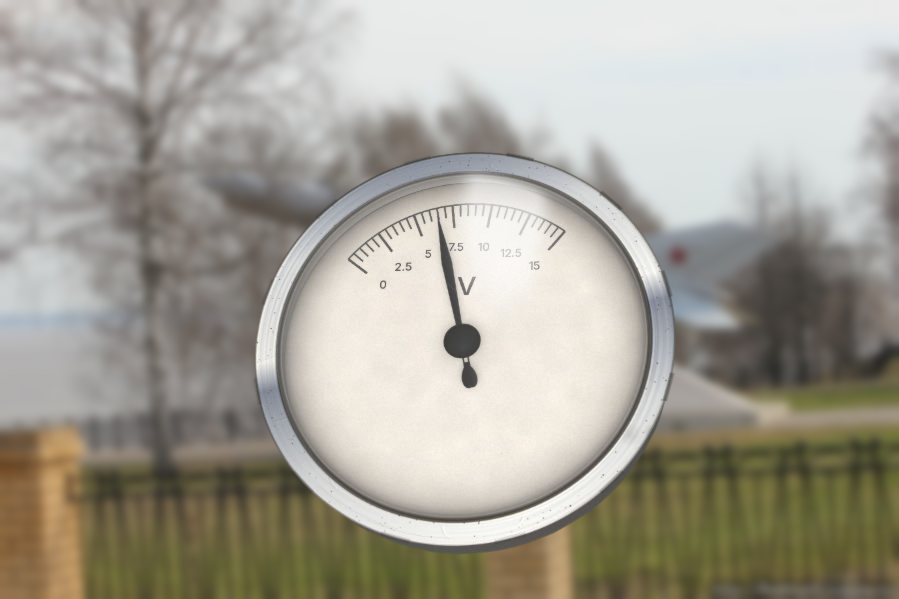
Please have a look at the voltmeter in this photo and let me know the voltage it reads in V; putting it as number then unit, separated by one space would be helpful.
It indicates 6.5 V
